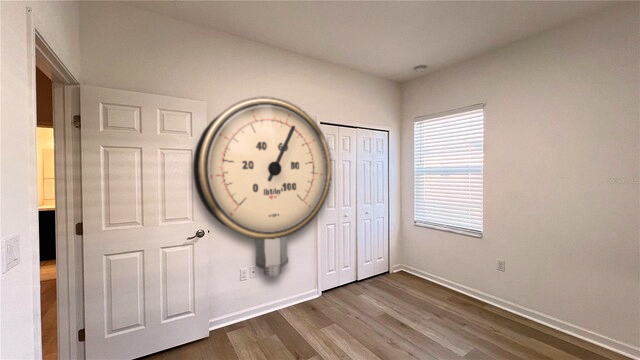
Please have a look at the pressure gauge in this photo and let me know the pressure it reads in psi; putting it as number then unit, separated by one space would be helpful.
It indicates 60 psi
